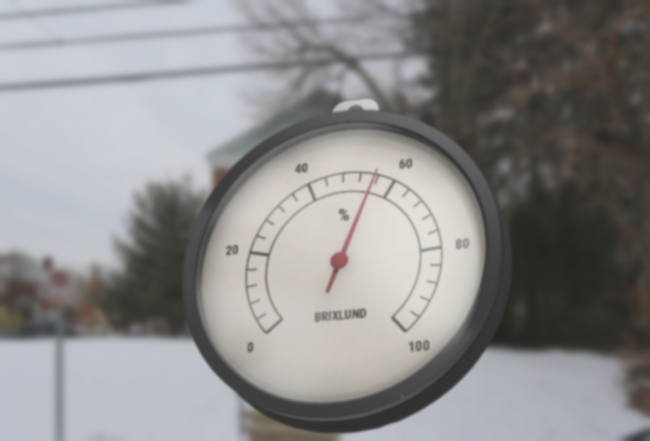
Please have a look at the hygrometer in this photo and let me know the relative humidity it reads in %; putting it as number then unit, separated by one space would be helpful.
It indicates 56 %
